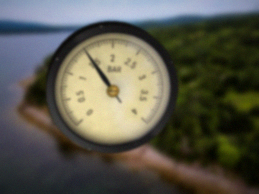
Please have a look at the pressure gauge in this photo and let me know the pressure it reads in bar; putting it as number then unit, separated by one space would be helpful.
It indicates 1.5 bar
